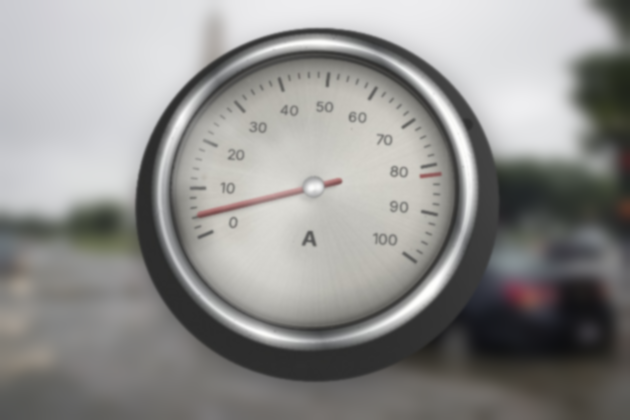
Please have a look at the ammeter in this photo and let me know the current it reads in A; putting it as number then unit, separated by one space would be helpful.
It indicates 4 A
